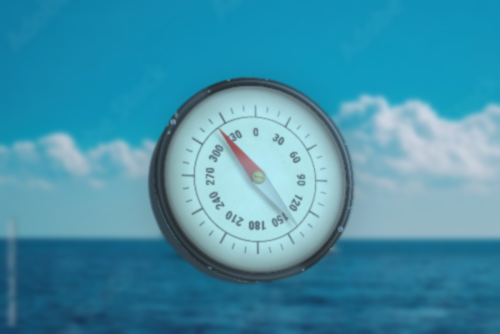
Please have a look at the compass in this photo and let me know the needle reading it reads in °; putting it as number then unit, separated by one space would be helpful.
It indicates 320 °
